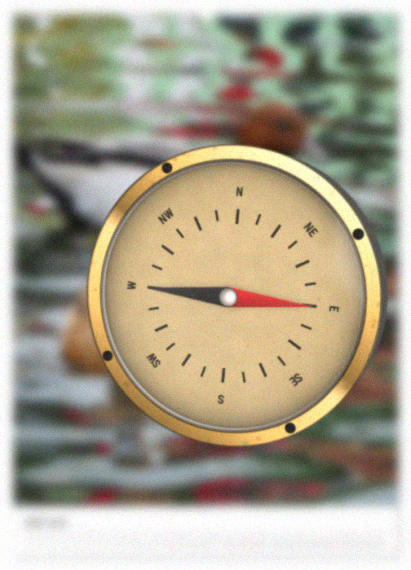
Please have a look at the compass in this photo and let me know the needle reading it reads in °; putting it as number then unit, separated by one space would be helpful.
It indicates 90 °
